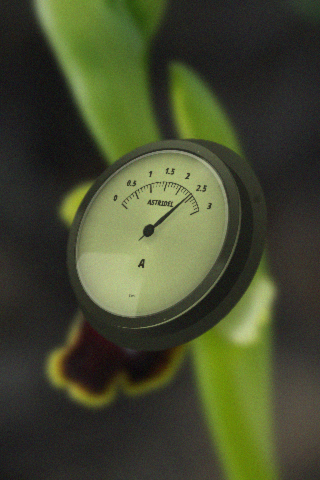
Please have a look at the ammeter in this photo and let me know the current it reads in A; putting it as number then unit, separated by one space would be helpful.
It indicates 2.5 A
